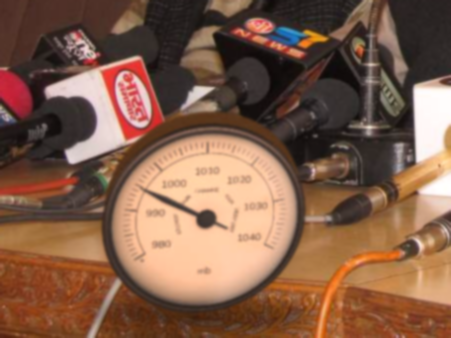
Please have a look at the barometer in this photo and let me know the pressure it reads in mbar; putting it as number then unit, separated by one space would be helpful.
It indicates 995 mbar
